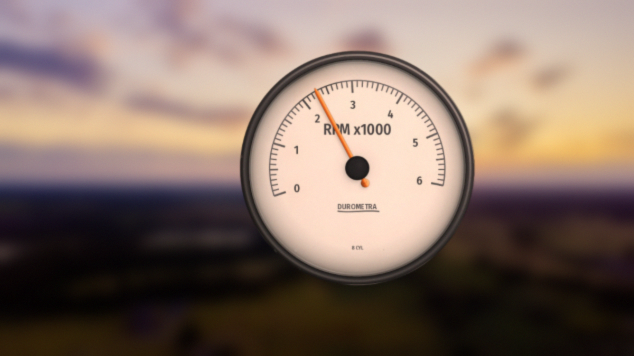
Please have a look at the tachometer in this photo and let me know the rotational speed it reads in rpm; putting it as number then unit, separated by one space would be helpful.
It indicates 2300 rpm
